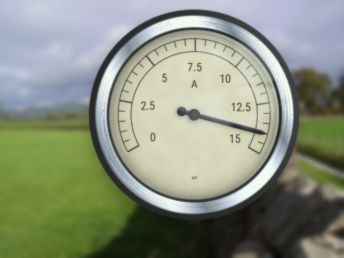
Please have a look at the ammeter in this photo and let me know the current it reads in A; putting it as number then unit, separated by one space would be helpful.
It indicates 14 A
